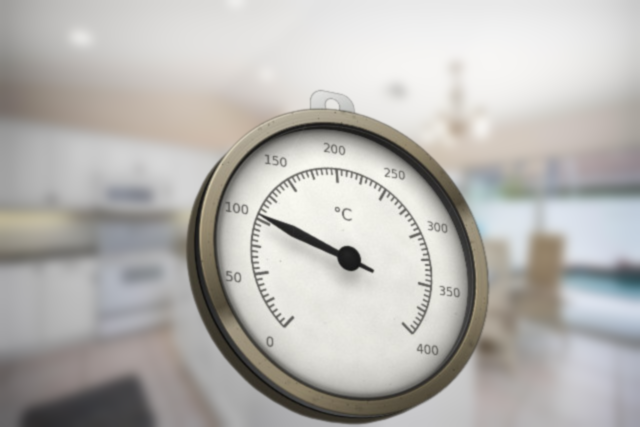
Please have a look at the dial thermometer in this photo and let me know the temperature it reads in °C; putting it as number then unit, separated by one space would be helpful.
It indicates 100 °C
